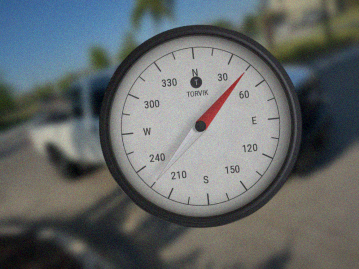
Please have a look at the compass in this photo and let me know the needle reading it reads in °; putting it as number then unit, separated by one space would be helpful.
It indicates 45 °
